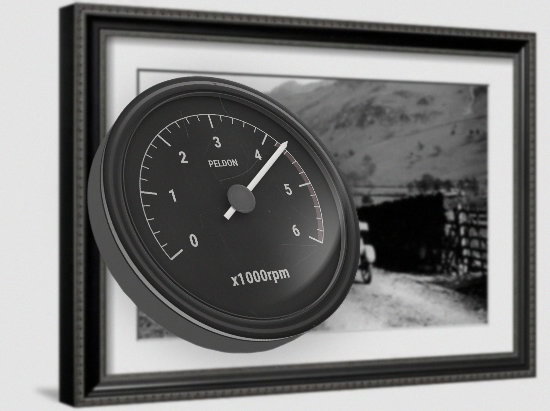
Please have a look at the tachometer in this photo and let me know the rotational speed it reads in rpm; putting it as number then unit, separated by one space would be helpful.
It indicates 4300 rpm
